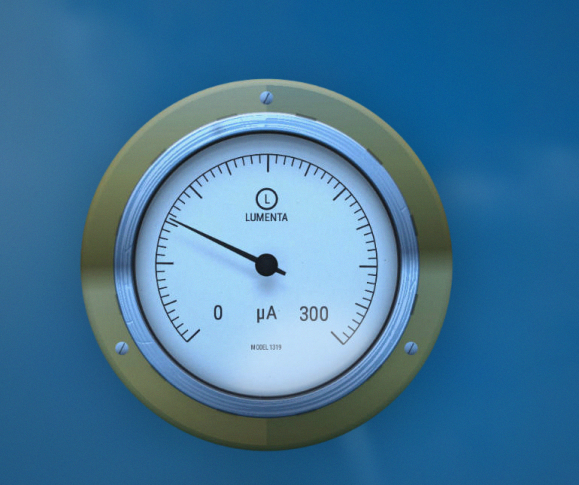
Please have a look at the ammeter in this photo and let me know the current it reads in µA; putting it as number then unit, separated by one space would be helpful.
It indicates 77.5 µA
